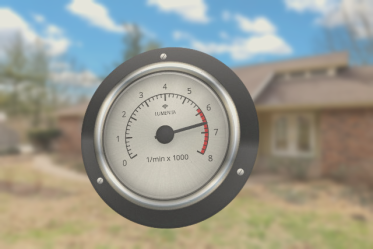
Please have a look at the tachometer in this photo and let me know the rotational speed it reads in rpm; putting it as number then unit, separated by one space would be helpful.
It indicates 6600 rpm
